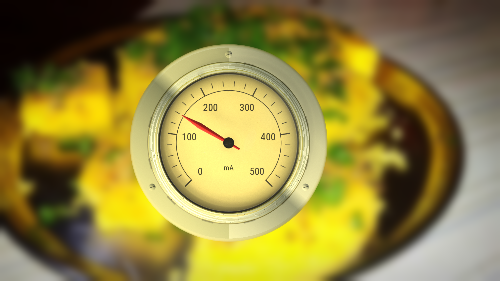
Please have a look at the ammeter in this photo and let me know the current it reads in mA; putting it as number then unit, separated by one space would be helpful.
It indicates 140 mA
